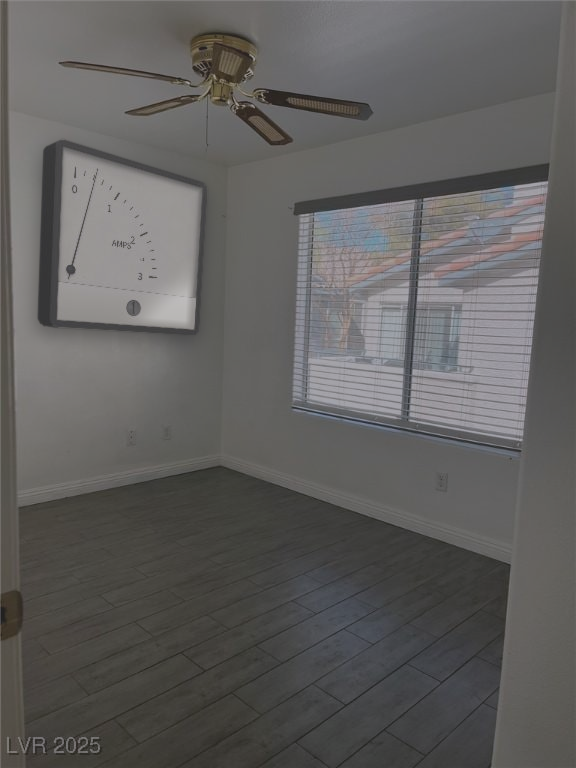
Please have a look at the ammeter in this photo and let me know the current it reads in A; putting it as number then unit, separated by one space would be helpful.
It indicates 0.4 A
